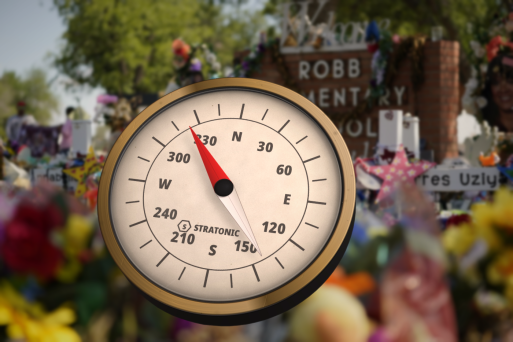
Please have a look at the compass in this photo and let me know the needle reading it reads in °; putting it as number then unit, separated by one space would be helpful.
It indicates 322.5 °
